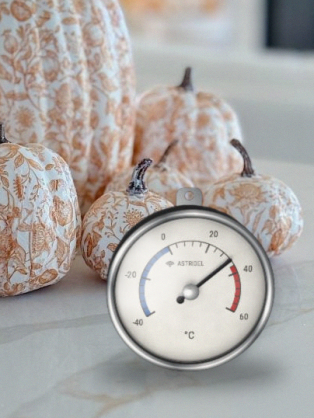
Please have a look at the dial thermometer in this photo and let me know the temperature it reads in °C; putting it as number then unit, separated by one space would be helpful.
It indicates 32 °C
